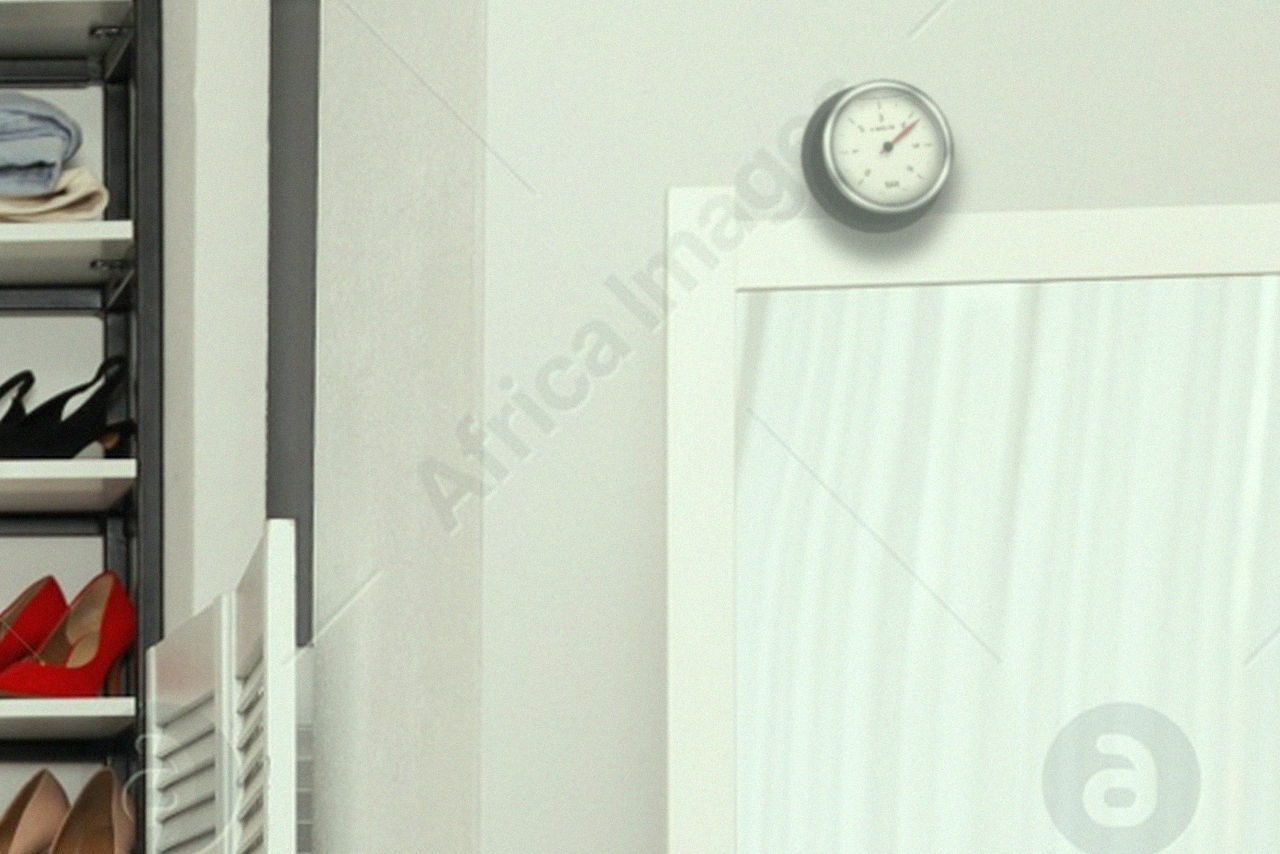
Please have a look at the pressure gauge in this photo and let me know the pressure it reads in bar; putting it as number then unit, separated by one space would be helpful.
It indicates 4.25 bar
